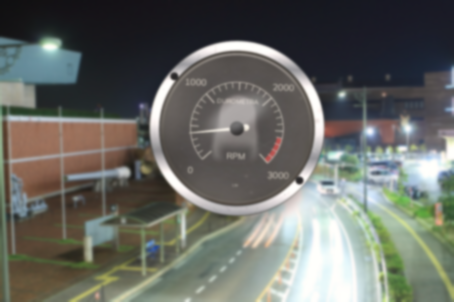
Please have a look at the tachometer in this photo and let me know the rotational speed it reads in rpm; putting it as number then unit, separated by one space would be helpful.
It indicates 400 rpm
